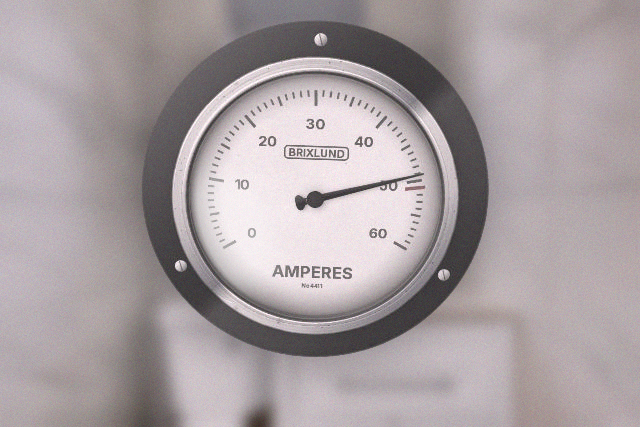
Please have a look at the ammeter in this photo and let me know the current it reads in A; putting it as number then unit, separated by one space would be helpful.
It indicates 49 A
